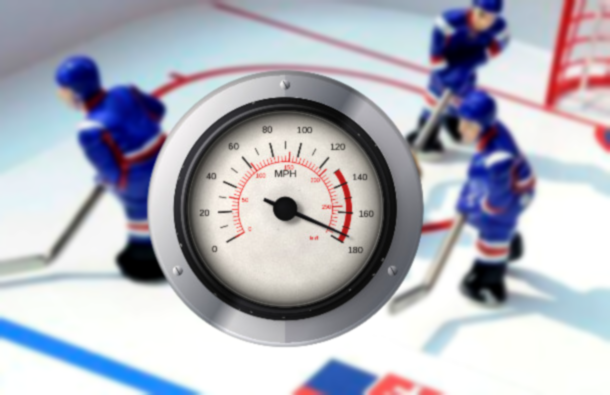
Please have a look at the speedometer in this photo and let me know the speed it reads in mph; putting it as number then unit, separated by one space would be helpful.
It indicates 175 mph
